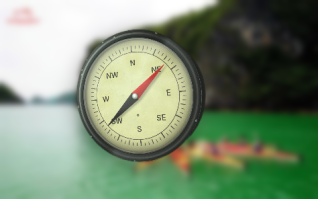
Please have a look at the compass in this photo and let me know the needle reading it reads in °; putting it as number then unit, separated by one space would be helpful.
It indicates 50 °
